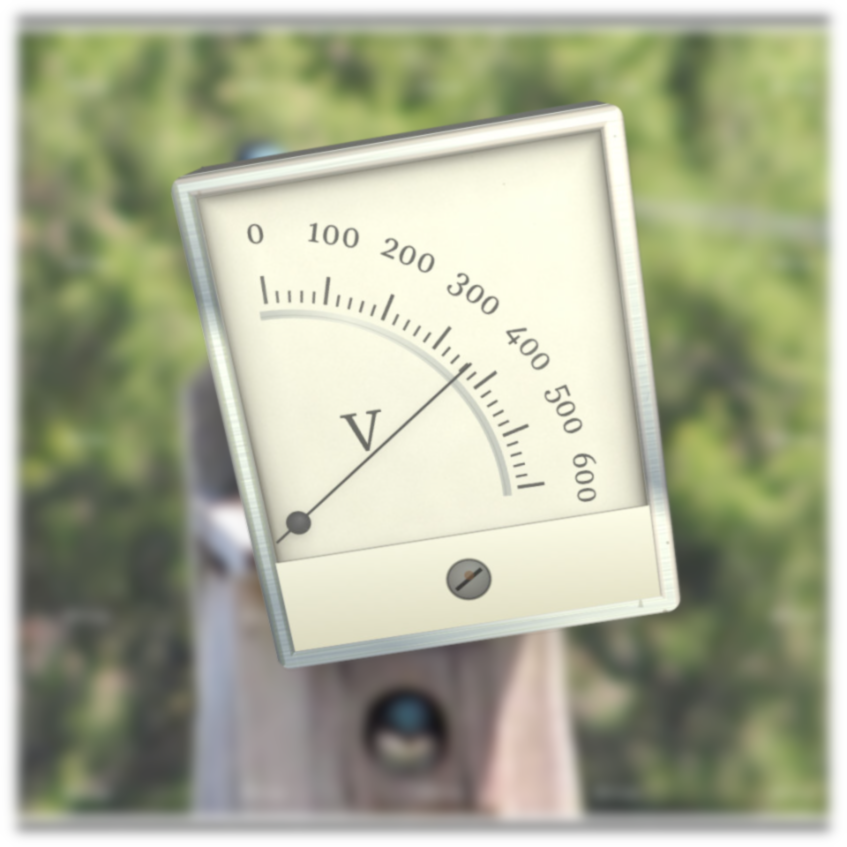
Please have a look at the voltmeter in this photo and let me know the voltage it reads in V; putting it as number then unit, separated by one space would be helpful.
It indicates 360 V
